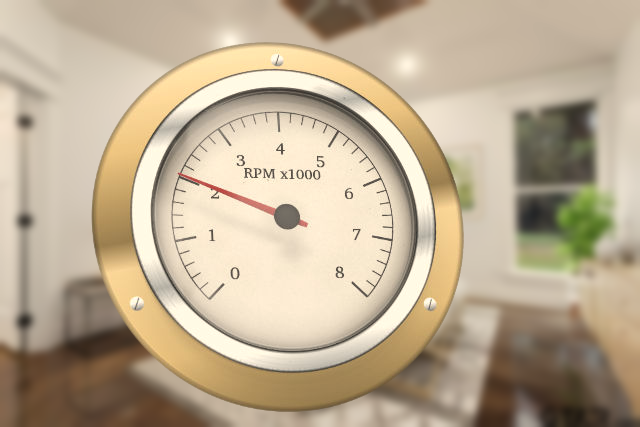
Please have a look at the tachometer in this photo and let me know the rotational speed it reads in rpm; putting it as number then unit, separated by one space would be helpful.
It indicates 2000 rpm
